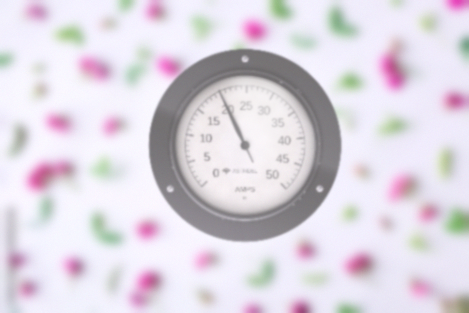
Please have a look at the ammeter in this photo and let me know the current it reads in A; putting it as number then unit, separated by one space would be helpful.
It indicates 20 A
